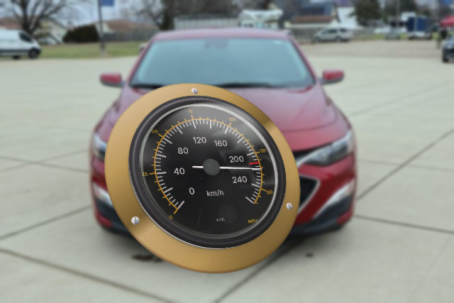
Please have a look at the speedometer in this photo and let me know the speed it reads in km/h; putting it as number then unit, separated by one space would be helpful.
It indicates 220 km/h
